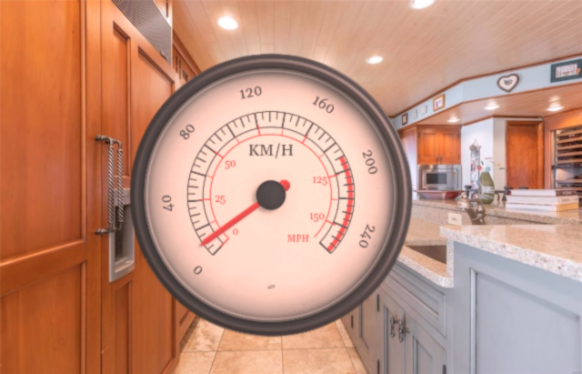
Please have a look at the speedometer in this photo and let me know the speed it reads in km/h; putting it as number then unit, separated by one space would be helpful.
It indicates 10 km/h
